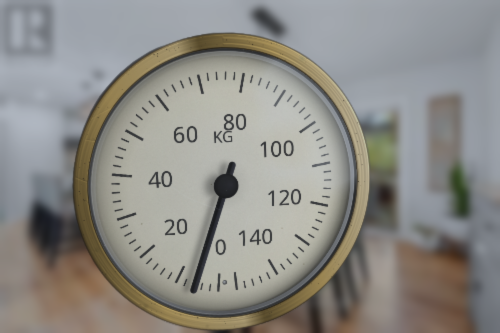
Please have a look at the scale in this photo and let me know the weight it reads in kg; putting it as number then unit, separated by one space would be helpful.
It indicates 6 kg
